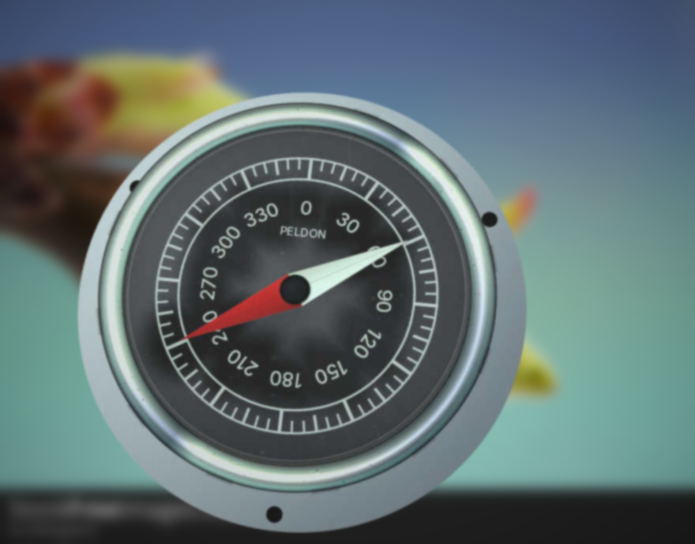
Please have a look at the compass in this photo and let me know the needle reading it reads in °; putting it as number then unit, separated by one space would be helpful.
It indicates 240 °
